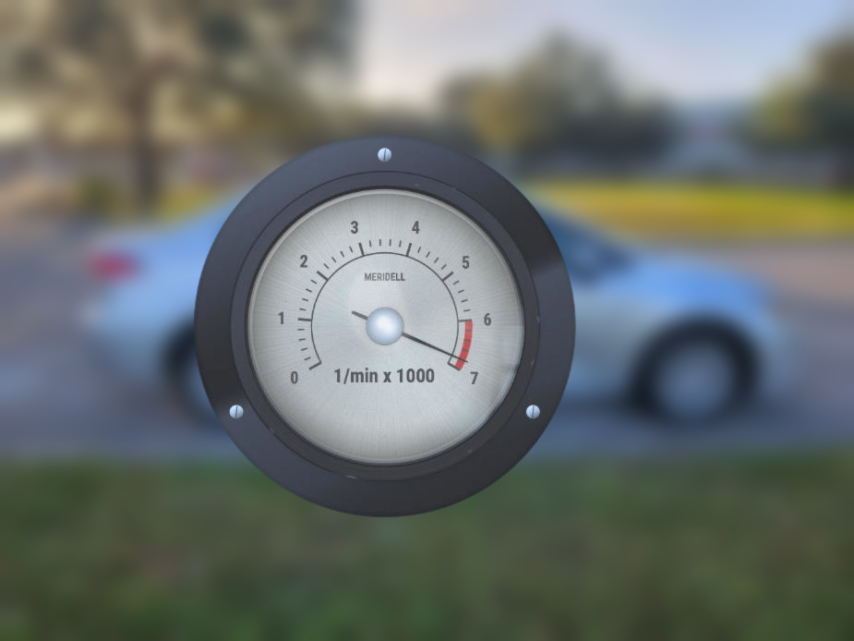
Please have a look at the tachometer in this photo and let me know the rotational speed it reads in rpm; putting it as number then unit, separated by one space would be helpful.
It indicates 6800 rpm
